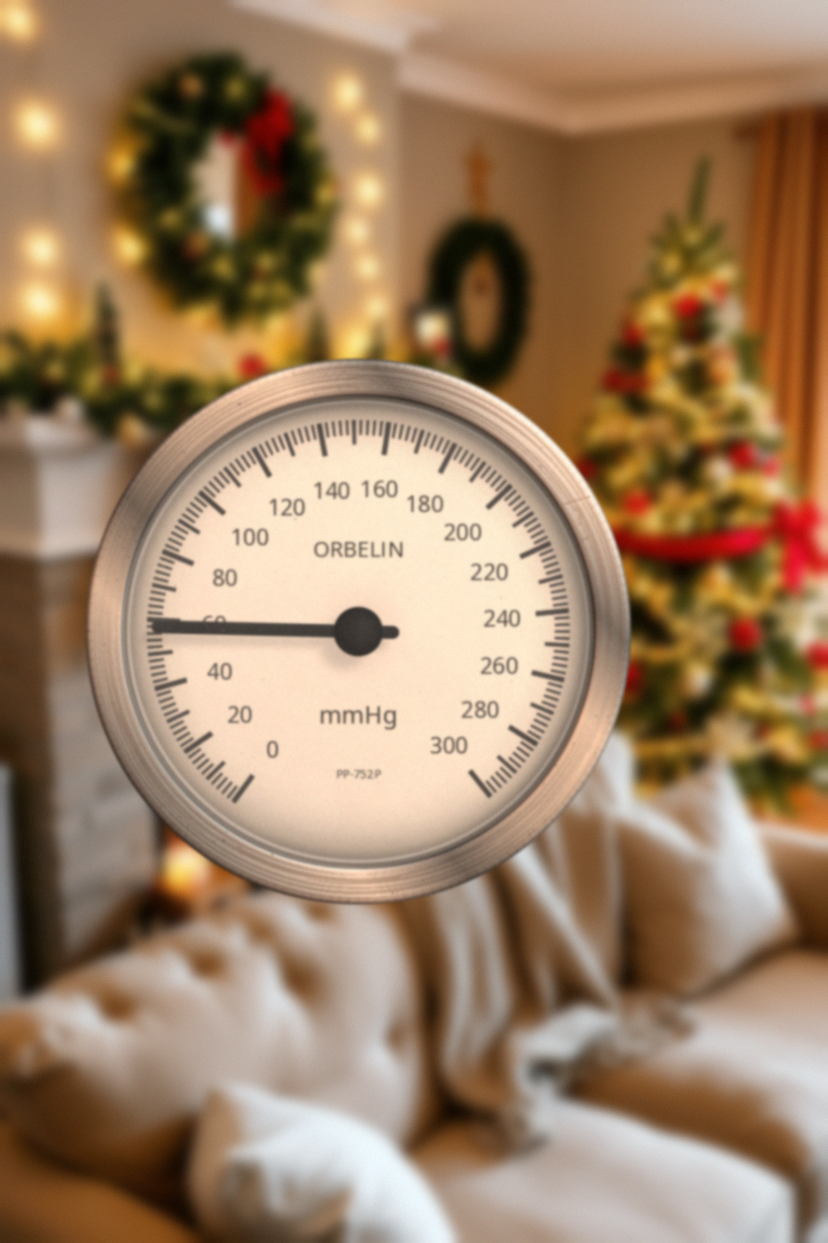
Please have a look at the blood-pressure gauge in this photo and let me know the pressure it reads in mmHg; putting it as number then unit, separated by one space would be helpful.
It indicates 58 mmHg
